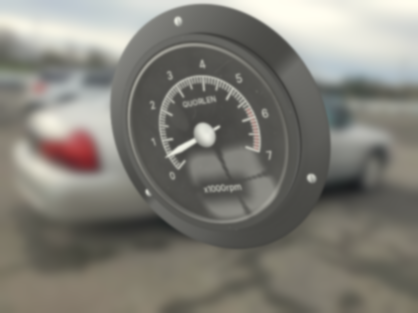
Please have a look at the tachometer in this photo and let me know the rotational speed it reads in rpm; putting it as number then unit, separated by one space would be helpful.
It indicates 500 rpm
